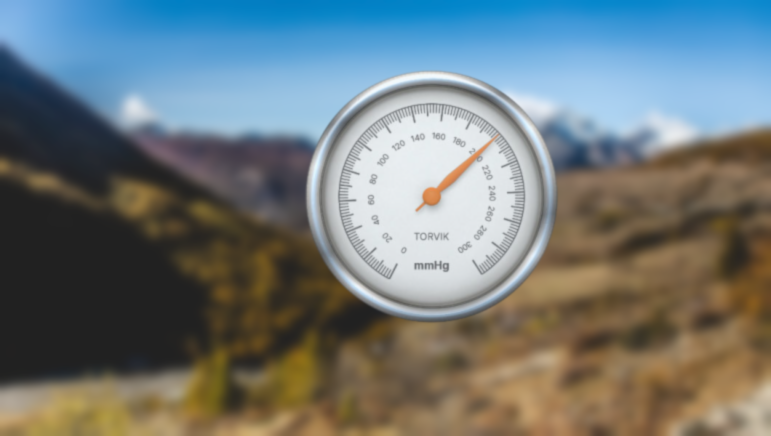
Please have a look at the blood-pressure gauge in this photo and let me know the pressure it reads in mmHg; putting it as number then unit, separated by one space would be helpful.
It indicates 200 mmHg
